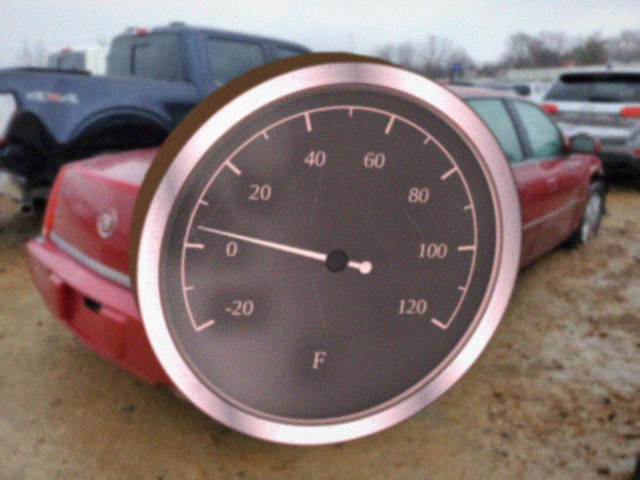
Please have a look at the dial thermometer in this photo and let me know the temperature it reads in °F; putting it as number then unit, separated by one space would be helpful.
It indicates 5 °F
